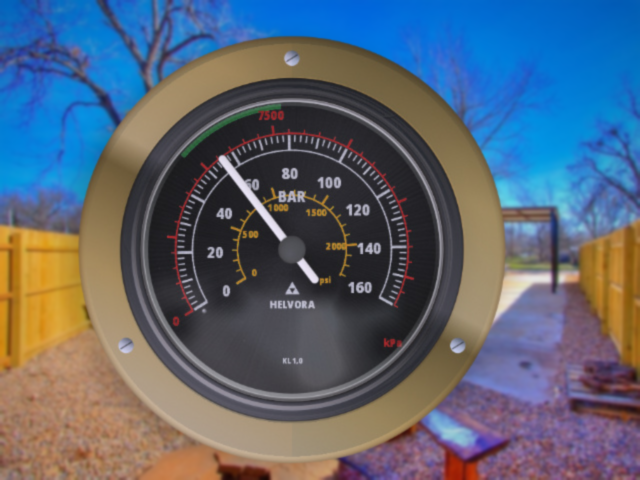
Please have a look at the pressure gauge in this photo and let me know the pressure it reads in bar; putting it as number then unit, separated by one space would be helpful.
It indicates 56 bar
